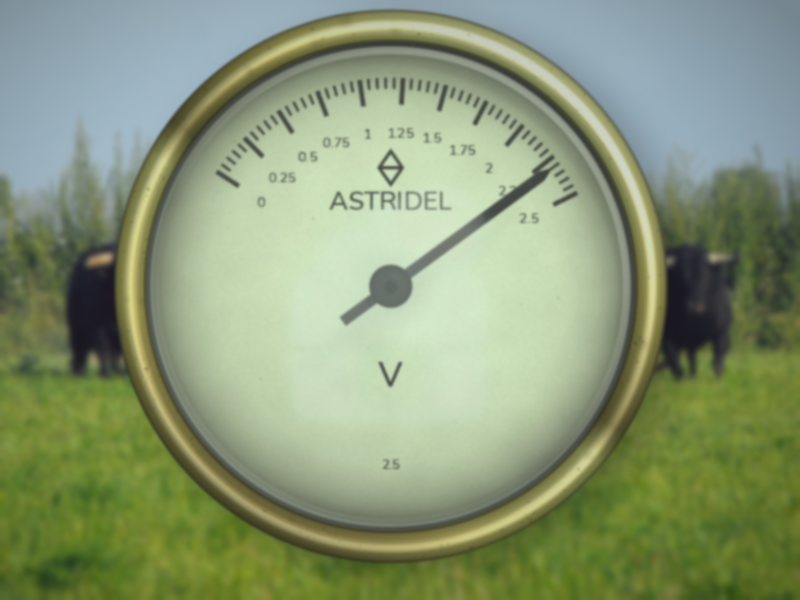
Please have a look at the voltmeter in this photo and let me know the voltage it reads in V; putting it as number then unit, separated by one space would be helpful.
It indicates 2.3 V
